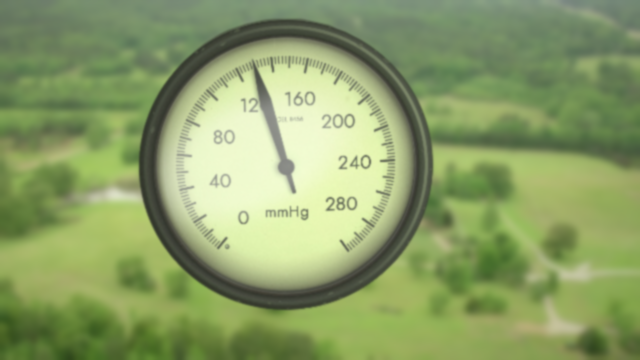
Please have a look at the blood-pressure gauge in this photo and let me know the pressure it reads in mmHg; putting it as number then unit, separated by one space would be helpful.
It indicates 130 mmHg
